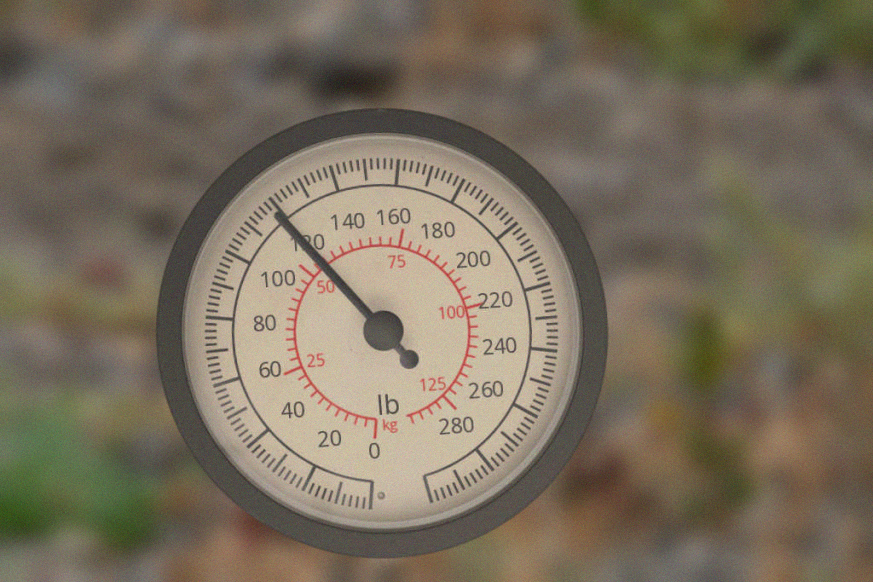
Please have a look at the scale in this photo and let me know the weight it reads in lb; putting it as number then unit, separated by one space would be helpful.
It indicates 118 lb
